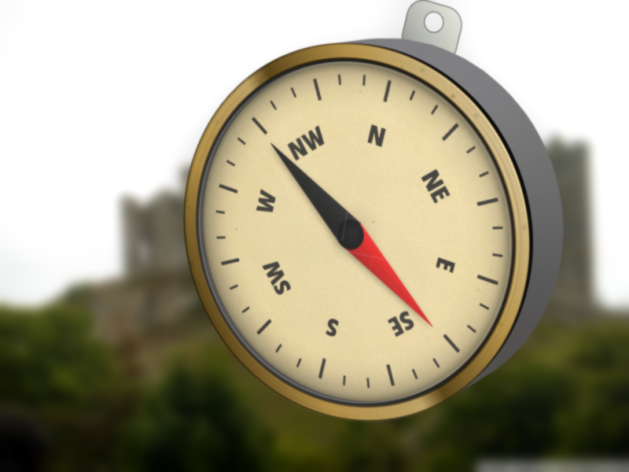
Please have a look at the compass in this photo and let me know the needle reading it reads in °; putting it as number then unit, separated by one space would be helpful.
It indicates 120 °
